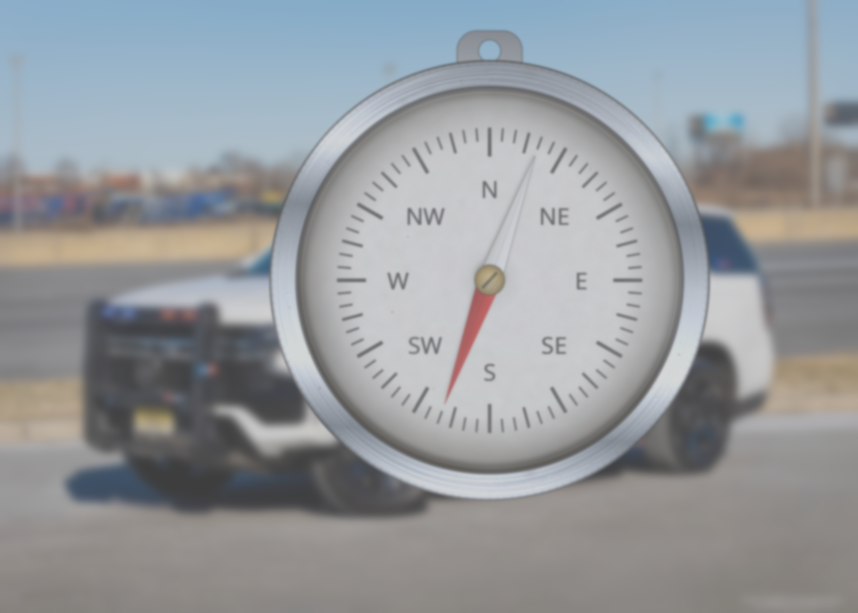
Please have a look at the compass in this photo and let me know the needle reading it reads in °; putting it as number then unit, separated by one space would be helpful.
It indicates 200 °
